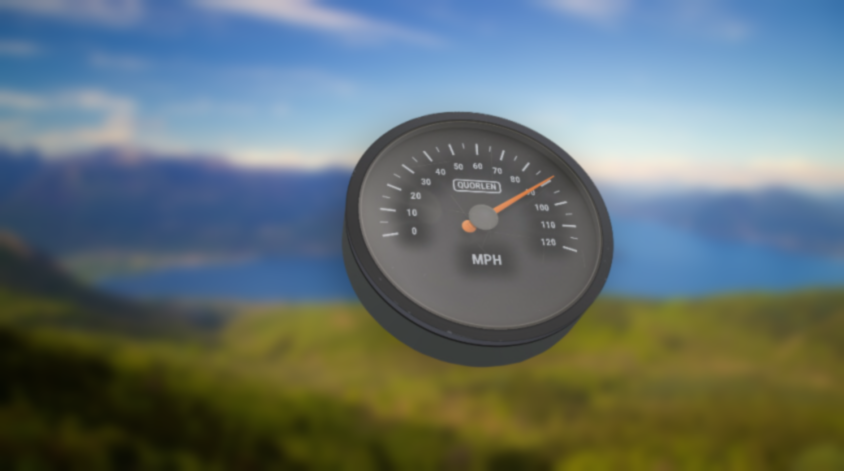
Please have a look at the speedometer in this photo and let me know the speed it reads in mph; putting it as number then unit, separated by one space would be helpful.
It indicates 90 mph
